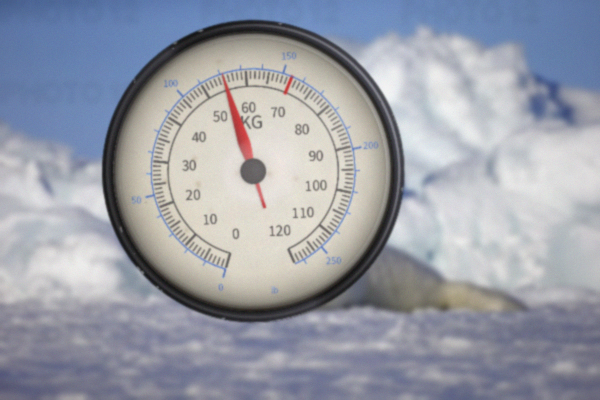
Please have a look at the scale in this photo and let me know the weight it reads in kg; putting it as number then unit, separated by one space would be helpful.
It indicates 55 kg
